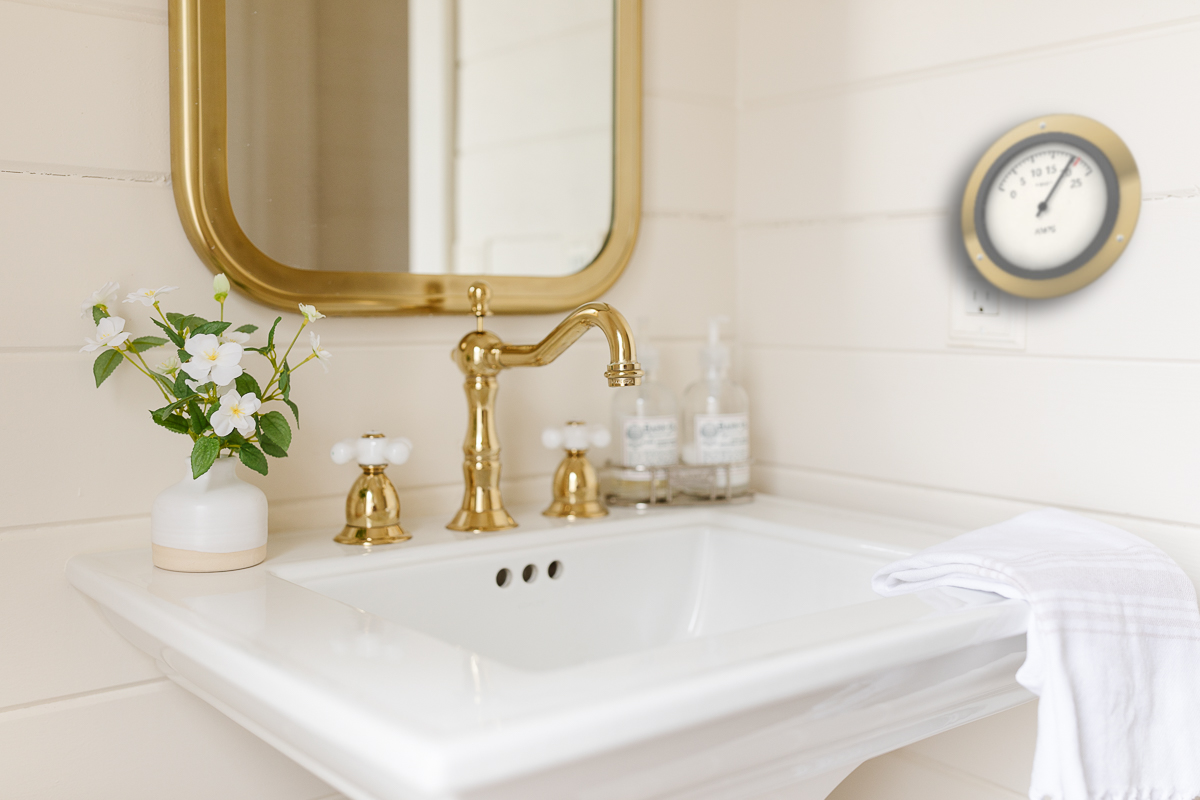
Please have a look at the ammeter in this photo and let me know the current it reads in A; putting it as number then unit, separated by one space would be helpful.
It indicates 20 A
